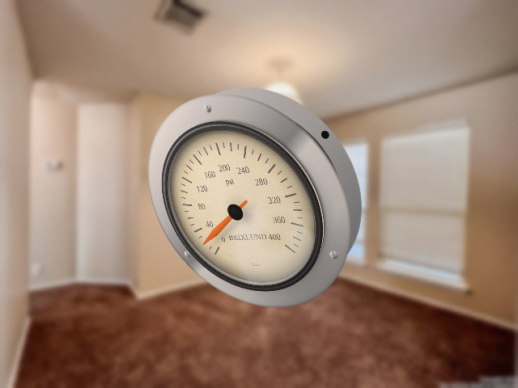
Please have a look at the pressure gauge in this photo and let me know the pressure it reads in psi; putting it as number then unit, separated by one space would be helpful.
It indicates 20 psi
